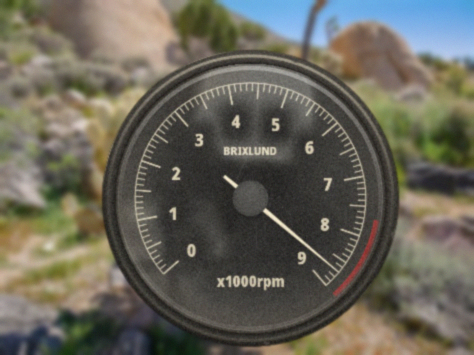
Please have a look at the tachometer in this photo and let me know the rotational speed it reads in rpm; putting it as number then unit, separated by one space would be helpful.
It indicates 8700 rpm
